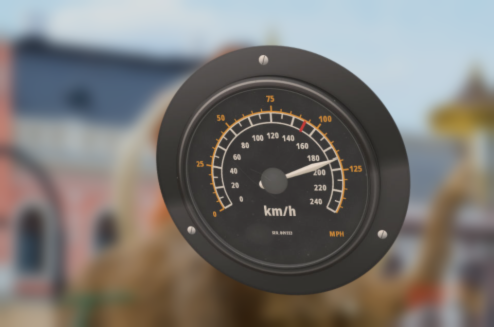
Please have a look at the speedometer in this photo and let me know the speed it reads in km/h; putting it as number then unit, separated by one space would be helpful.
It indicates 190 km/h
